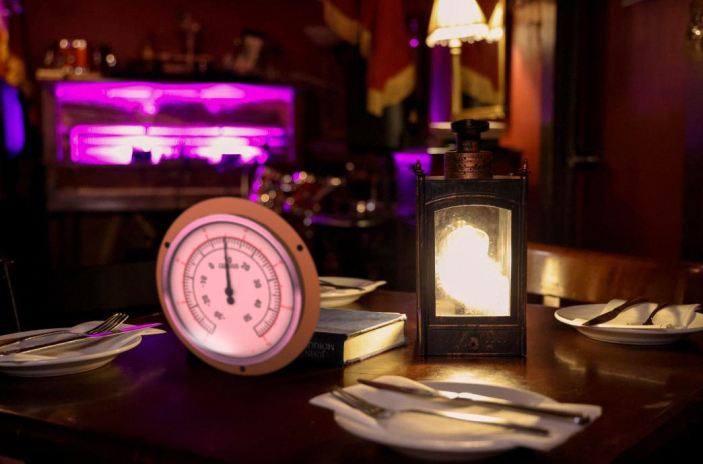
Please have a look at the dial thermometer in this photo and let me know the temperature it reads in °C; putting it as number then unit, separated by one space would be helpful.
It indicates 10 °C
